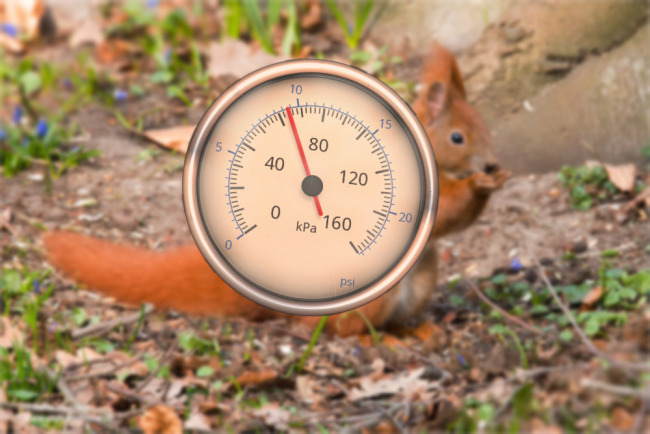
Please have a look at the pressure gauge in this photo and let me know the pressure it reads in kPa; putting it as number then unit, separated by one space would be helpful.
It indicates 64 kPa
